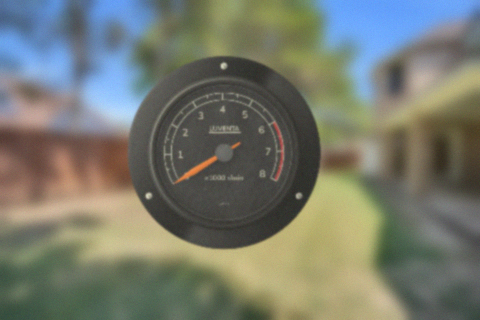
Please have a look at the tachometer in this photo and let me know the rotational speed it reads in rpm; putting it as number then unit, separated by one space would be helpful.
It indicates 0 rpm
